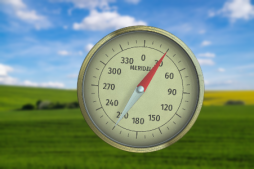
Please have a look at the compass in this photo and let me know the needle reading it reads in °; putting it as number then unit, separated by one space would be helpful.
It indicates 30 °
